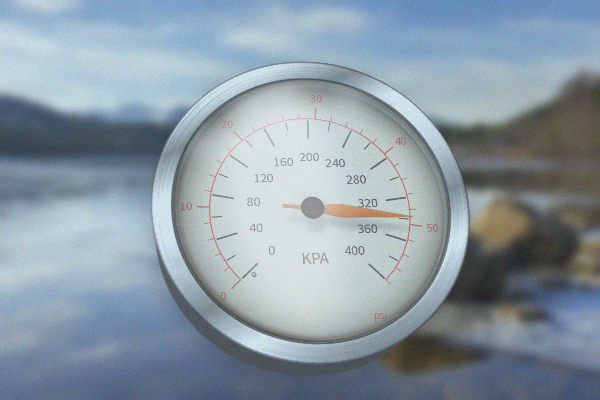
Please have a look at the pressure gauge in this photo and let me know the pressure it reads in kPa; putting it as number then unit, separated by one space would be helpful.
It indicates 340 kPa
